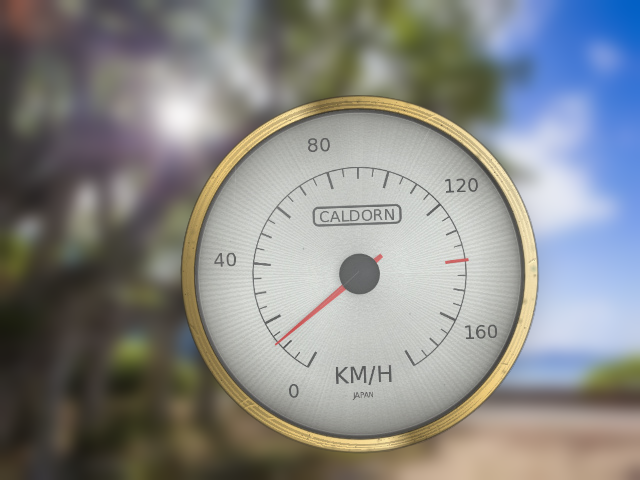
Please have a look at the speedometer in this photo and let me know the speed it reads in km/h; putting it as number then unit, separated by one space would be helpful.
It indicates 12.5 km/h
